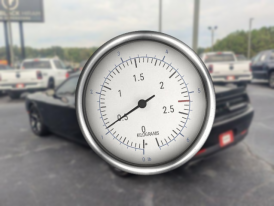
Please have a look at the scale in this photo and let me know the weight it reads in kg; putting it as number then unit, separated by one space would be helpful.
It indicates 0.5 kg
